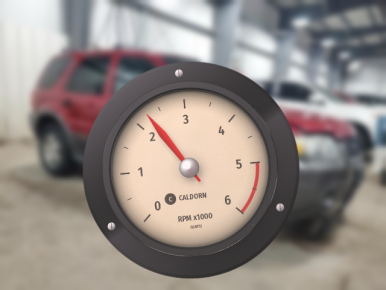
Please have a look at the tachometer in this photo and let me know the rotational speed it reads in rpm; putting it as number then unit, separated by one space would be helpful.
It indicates 2250 rpm
